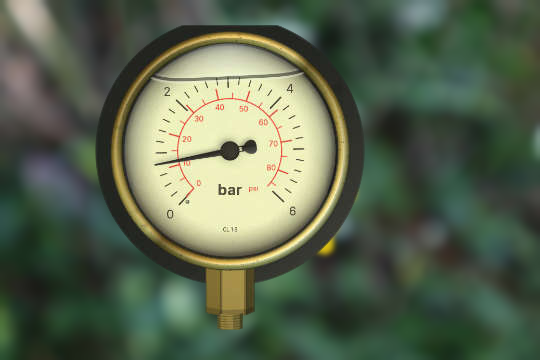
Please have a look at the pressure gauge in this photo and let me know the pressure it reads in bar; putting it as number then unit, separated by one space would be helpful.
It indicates 0.8 bar
